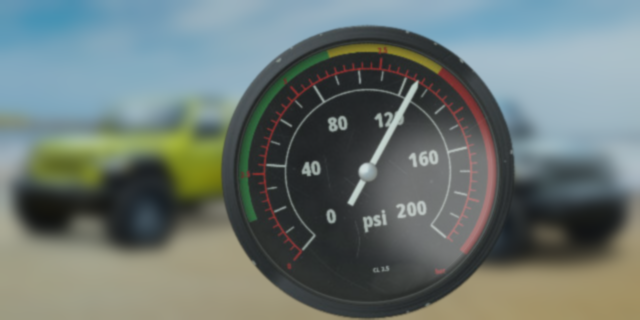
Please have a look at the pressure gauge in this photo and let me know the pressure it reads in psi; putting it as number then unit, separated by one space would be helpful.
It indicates 125 psi
